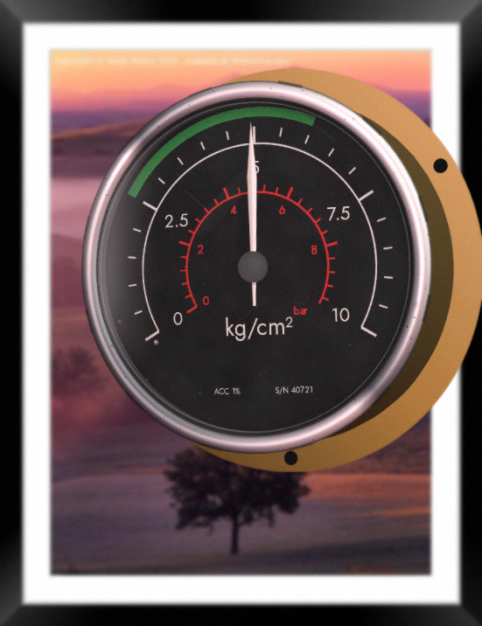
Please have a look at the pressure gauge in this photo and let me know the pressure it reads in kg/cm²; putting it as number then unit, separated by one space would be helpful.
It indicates 5 kg/cm²
